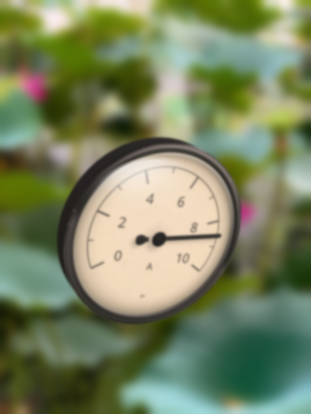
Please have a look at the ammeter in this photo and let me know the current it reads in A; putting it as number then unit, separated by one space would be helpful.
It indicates 8.5 A
